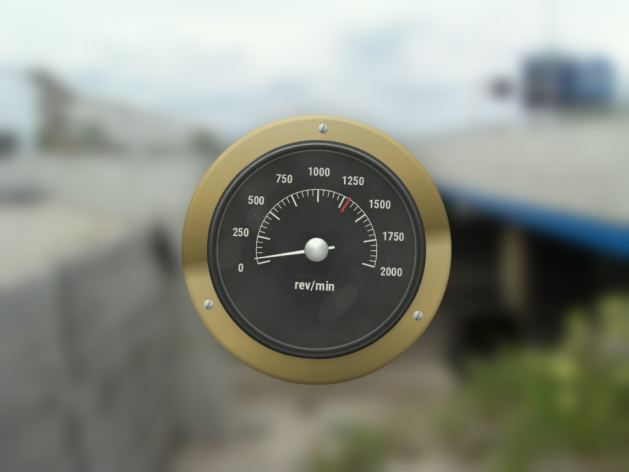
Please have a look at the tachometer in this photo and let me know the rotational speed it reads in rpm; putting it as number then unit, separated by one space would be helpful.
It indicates 50 rpm
